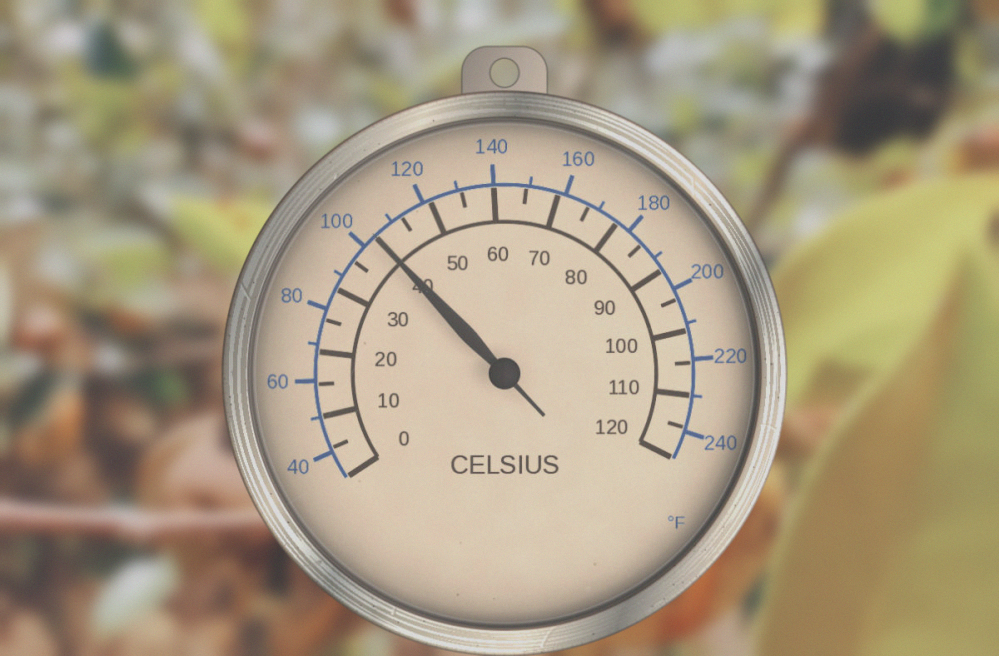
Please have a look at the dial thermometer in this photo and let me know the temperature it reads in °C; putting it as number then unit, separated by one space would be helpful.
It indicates 40 °C
